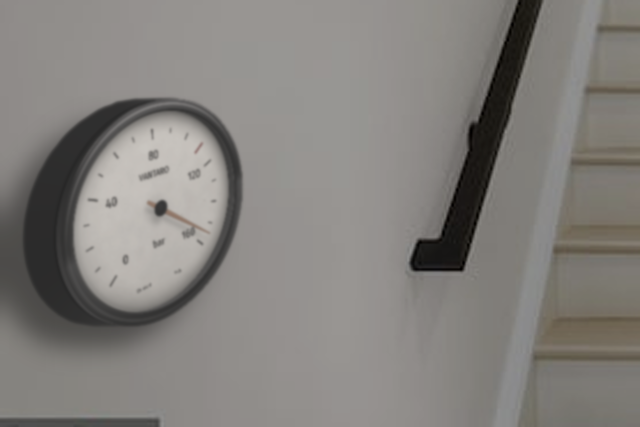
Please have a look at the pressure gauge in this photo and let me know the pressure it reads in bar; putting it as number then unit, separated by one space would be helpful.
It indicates 155 bar
